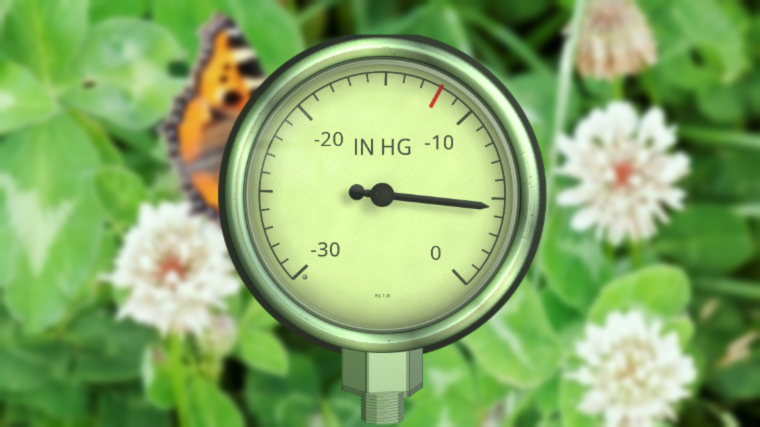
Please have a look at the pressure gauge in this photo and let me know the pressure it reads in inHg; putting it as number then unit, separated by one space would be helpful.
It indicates -4.5 inHg
